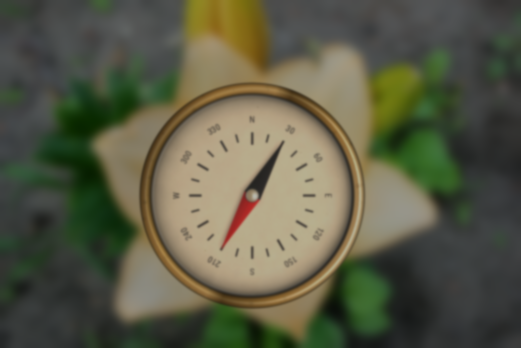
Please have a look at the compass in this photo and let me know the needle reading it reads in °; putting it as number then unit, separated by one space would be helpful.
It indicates 210 °
